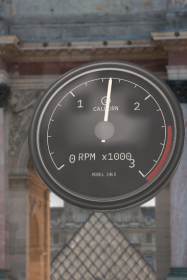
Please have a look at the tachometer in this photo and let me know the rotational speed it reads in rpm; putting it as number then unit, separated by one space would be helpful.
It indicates 1500 rpm
